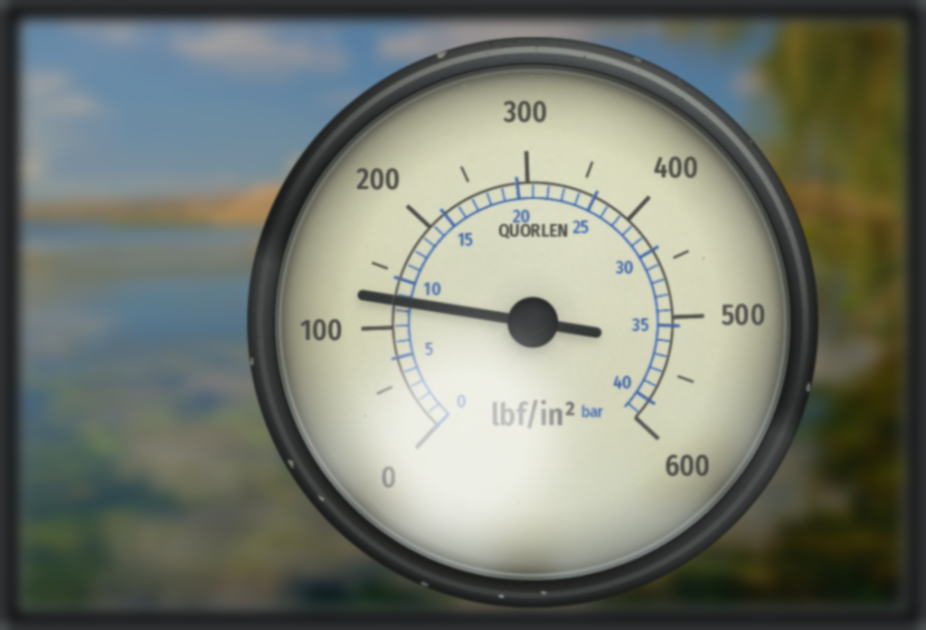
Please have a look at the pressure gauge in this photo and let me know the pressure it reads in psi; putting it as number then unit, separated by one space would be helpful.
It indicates 125 psi
